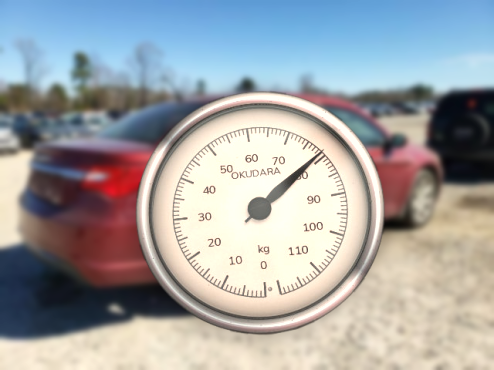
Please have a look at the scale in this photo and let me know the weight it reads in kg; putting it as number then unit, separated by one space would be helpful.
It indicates 79 kg
